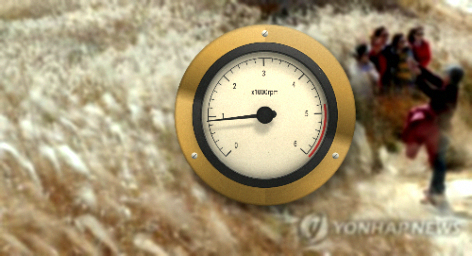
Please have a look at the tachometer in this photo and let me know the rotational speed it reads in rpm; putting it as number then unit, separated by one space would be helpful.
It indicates 900 rpm
